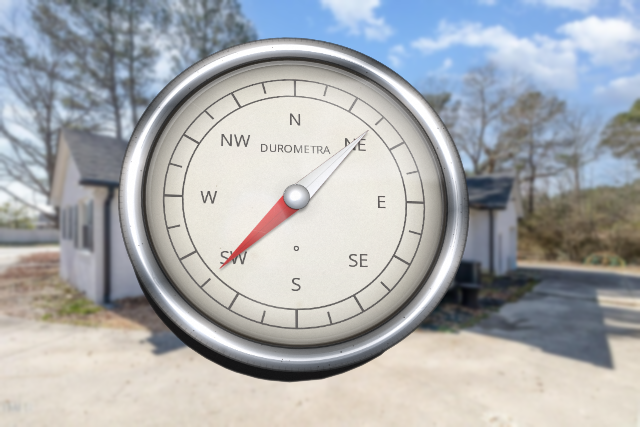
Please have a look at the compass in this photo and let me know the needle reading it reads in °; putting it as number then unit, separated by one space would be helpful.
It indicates 225 °
